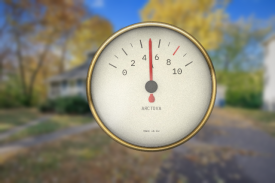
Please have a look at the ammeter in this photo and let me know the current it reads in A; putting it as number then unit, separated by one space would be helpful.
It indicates 5 A
